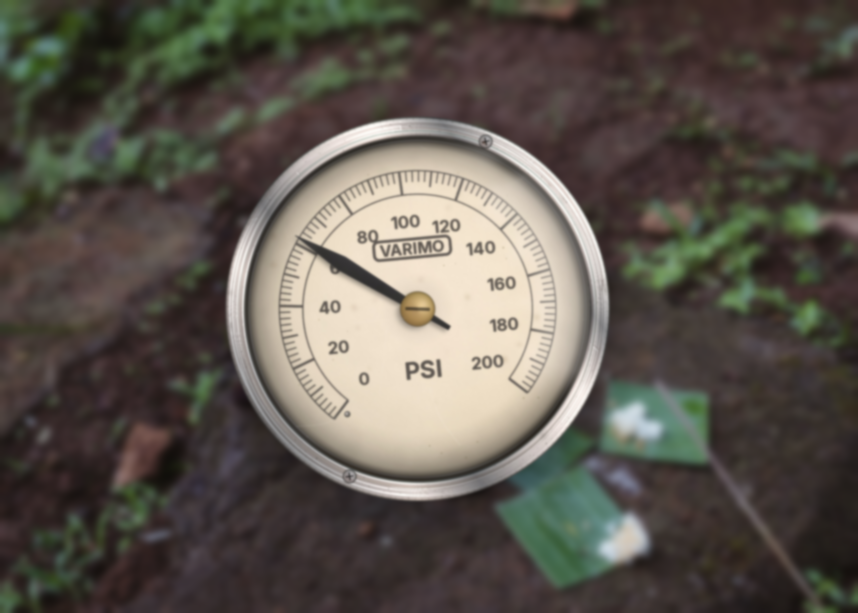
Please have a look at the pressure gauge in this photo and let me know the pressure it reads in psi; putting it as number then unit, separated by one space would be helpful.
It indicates 62 psi
